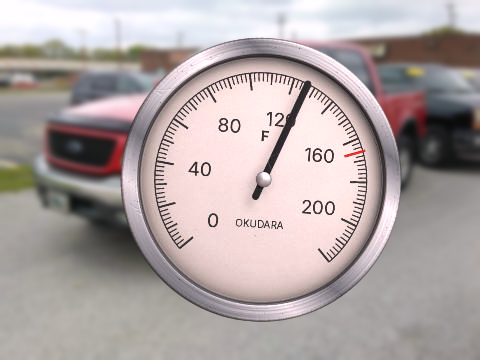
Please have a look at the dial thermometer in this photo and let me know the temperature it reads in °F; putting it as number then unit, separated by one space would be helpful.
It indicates 126 °F
